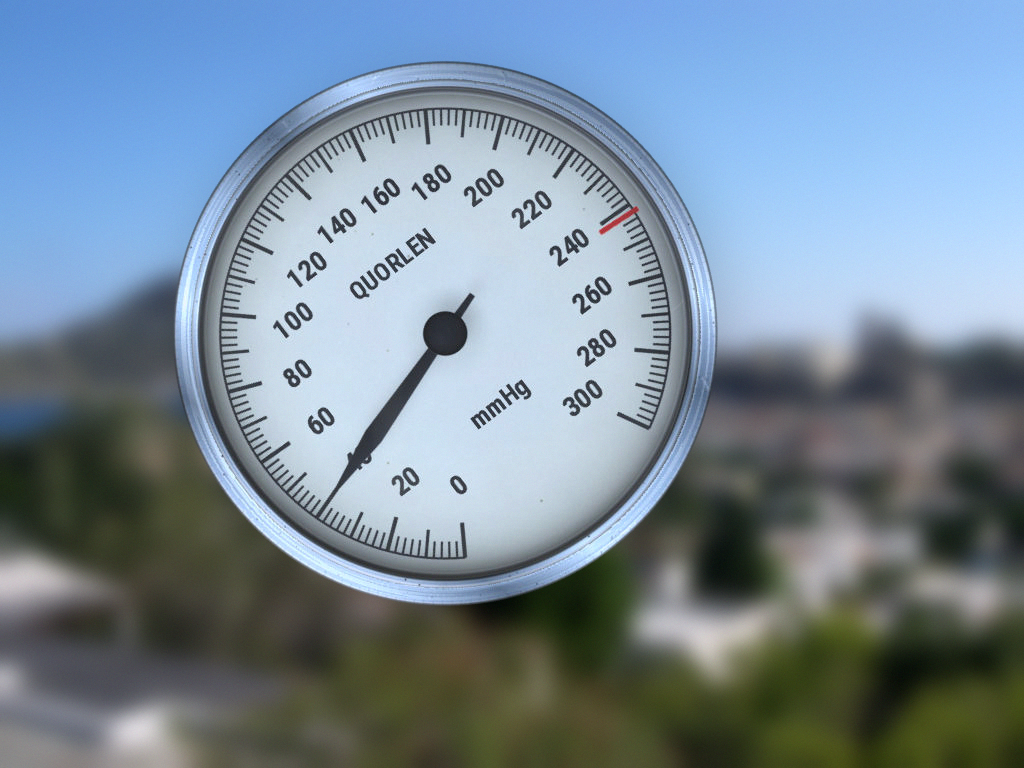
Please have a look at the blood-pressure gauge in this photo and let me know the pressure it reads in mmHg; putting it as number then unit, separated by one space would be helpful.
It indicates 40 mmHg
